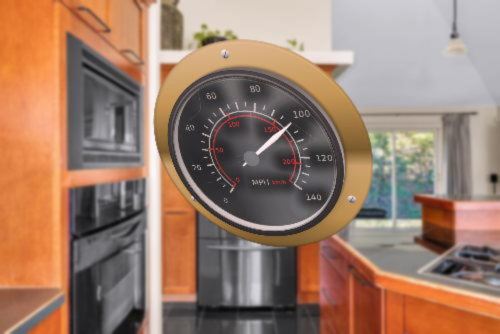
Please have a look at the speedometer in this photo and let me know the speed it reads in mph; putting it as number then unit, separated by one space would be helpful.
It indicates 100 mph
